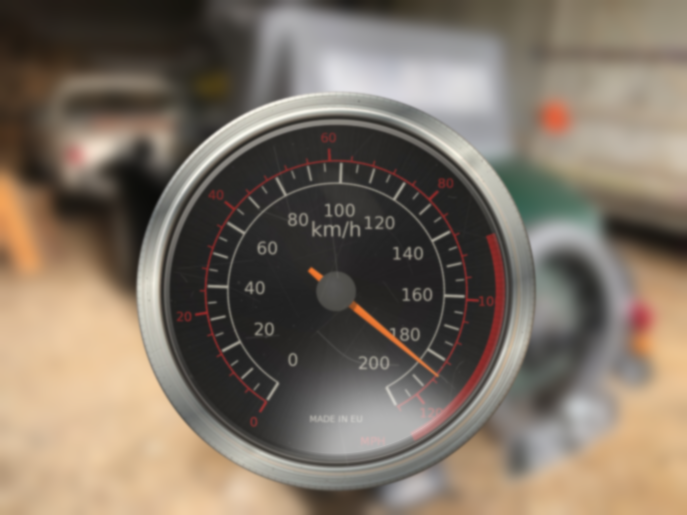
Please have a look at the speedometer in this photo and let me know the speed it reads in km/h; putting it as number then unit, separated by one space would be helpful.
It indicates 185 km/h
